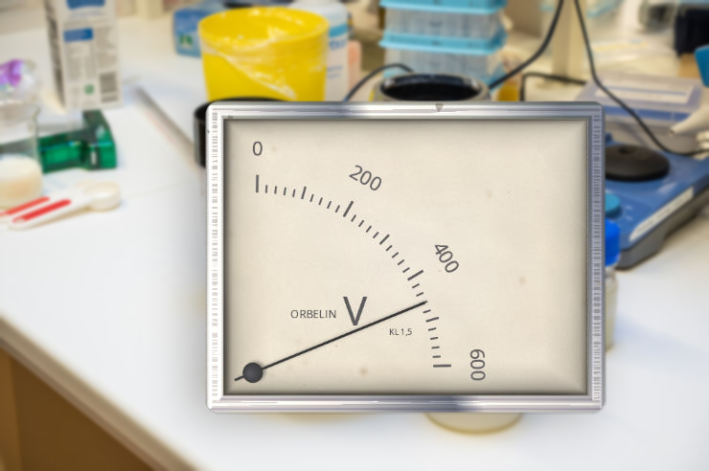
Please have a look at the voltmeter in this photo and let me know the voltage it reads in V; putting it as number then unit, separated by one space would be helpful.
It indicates 460 V
